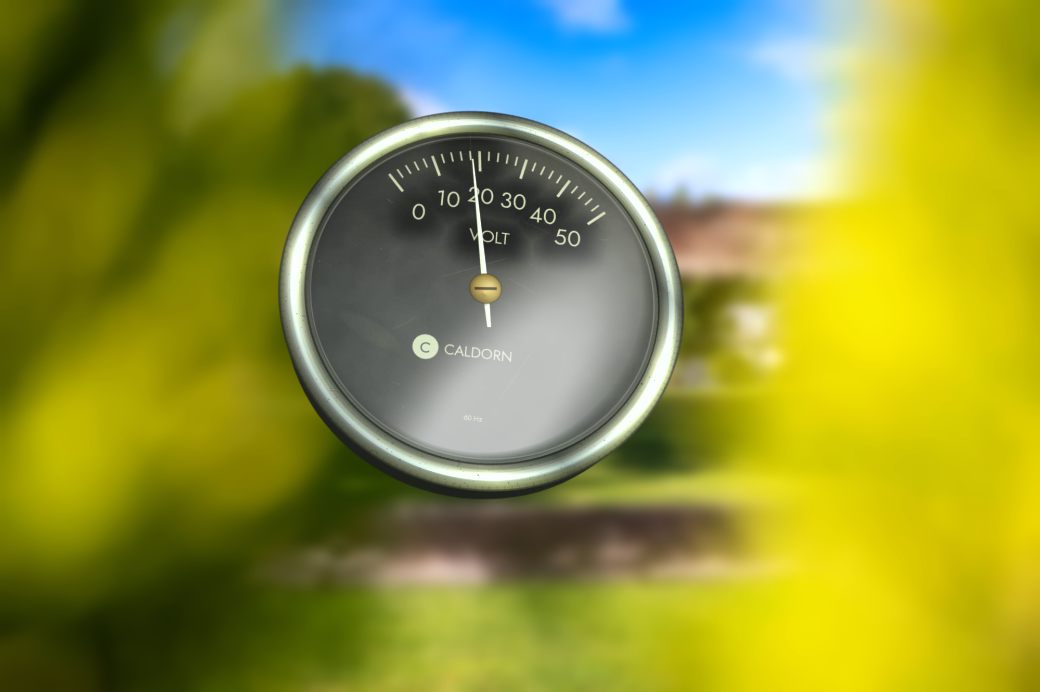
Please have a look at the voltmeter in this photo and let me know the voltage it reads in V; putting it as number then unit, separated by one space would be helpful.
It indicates 18 V
